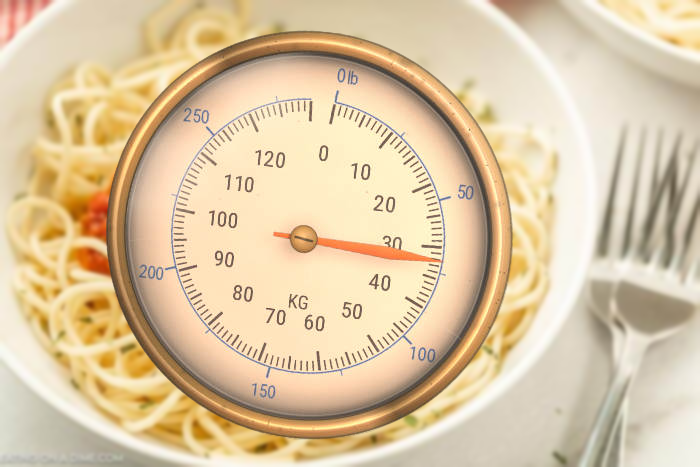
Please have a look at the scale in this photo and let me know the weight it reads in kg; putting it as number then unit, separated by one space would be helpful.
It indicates 32 kg
